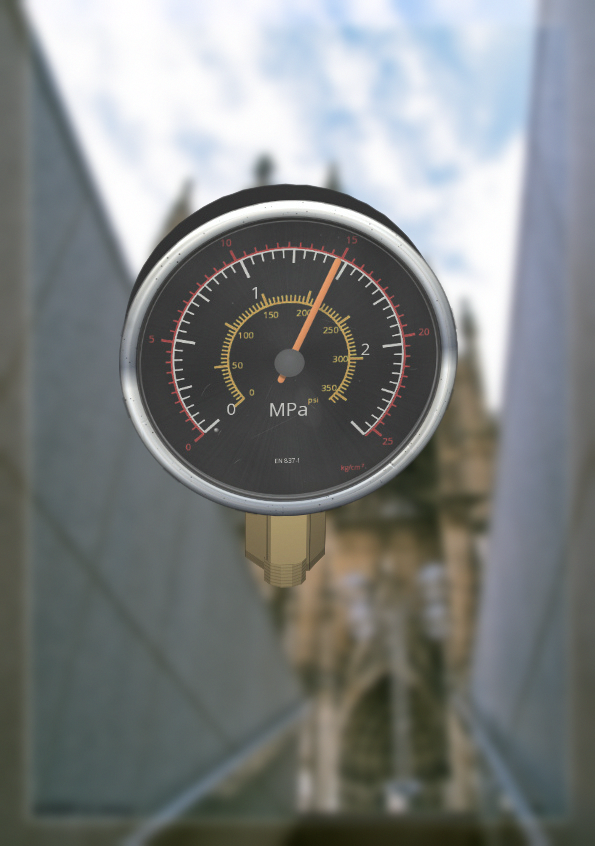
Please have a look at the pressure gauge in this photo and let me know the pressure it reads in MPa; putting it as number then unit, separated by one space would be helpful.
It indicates 1.45 MPa
